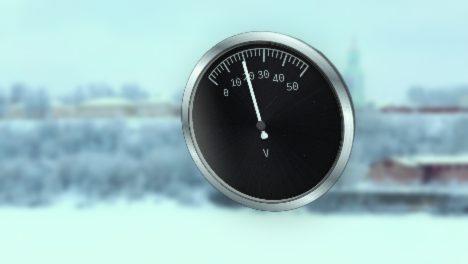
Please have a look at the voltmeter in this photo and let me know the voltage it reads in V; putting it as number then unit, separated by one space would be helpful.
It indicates 20 V
